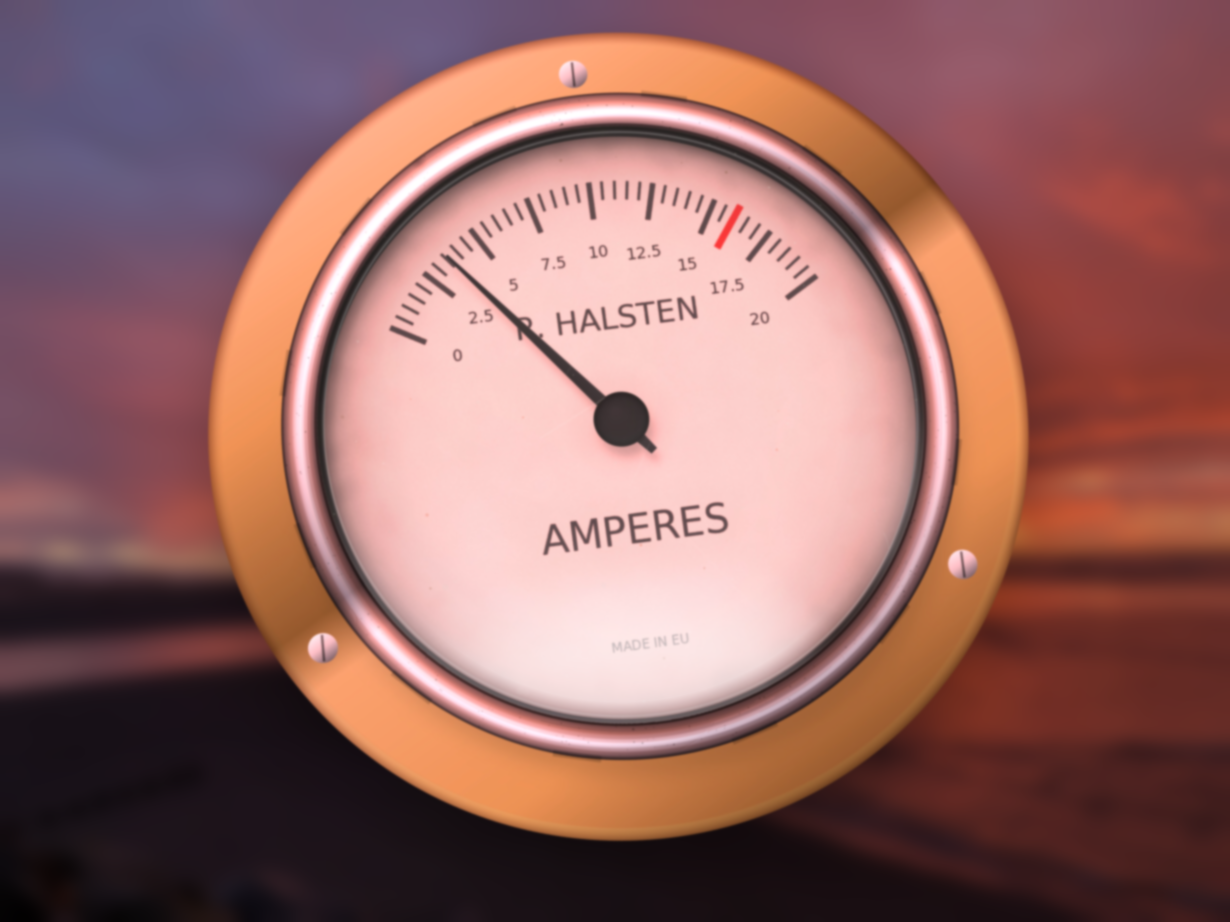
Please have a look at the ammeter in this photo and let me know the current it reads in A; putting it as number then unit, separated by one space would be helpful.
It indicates 3.5 A
